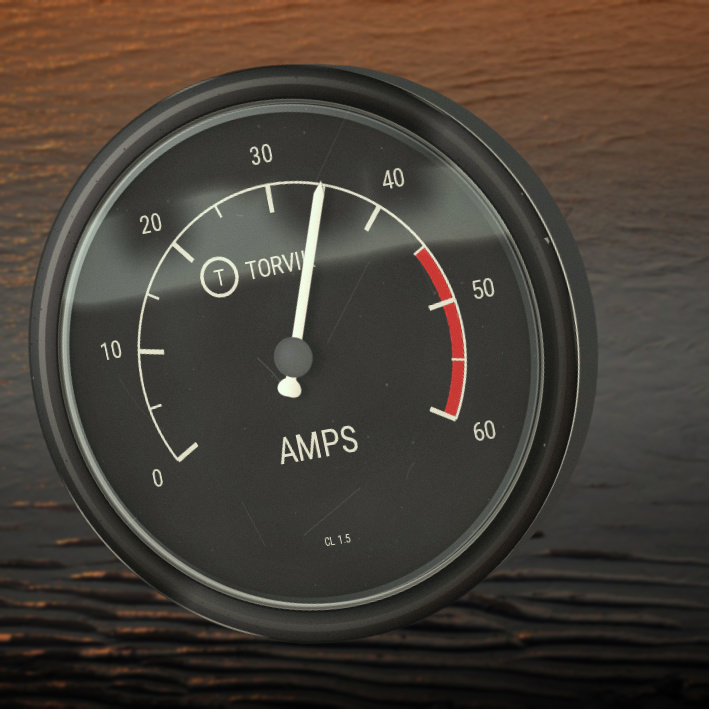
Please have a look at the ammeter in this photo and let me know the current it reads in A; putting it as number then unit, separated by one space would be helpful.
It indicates 35 A
